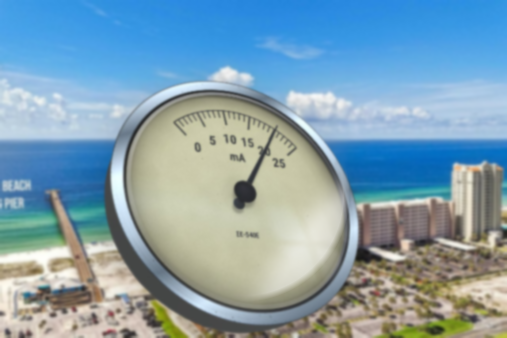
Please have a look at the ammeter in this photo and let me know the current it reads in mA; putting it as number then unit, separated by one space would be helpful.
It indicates 20 mA
